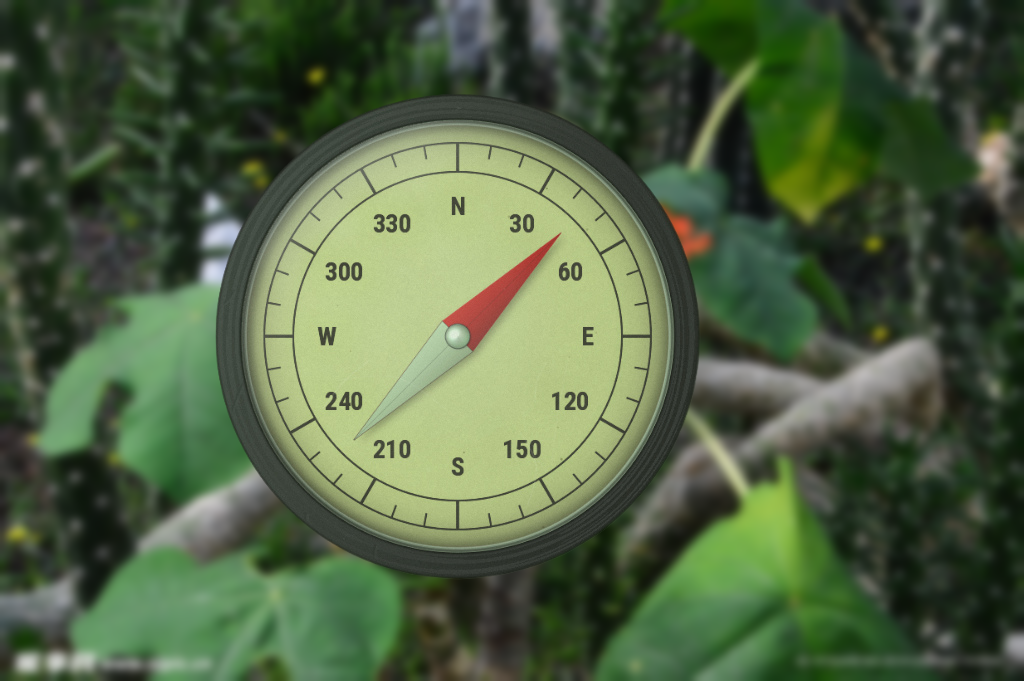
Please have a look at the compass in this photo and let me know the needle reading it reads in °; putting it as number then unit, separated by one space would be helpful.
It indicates 45 °
